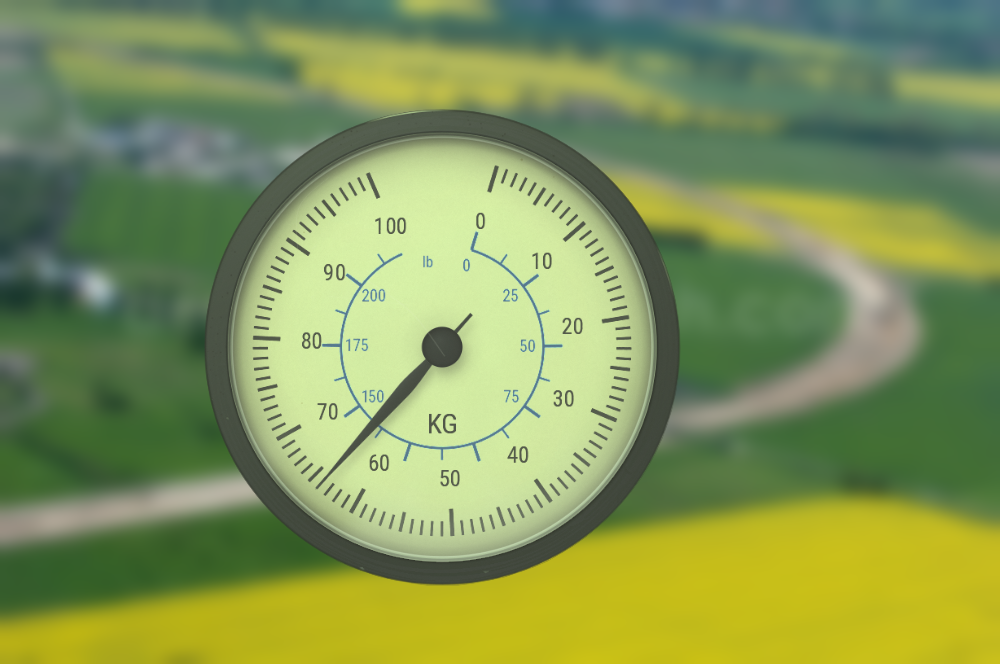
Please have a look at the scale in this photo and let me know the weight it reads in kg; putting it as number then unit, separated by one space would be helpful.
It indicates 64 kg
